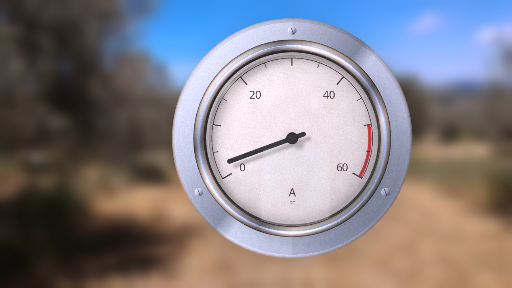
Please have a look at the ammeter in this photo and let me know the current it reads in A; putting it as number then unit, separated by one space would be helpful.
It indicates 2.5 A
